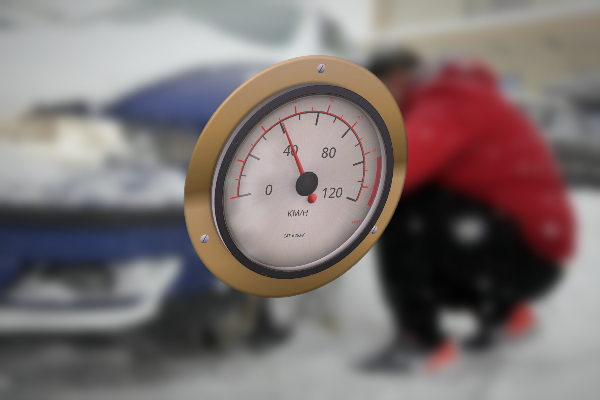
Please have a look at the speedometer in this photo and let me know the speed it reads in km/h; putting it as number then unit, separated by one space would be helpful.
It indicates 40 km/h
